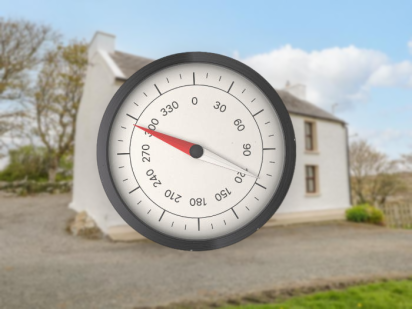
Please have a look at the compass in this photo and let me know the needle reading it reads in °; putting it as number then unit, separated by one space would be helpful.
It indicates 295 °
